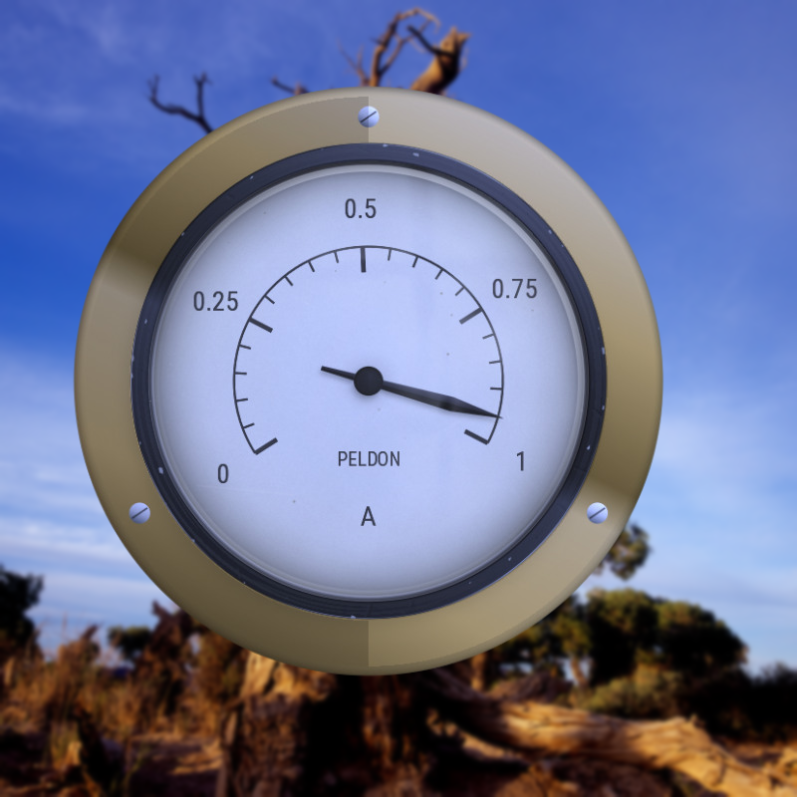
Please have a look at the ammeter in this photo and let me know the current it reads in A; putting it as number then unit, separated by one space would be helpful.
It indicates 0.95 A
